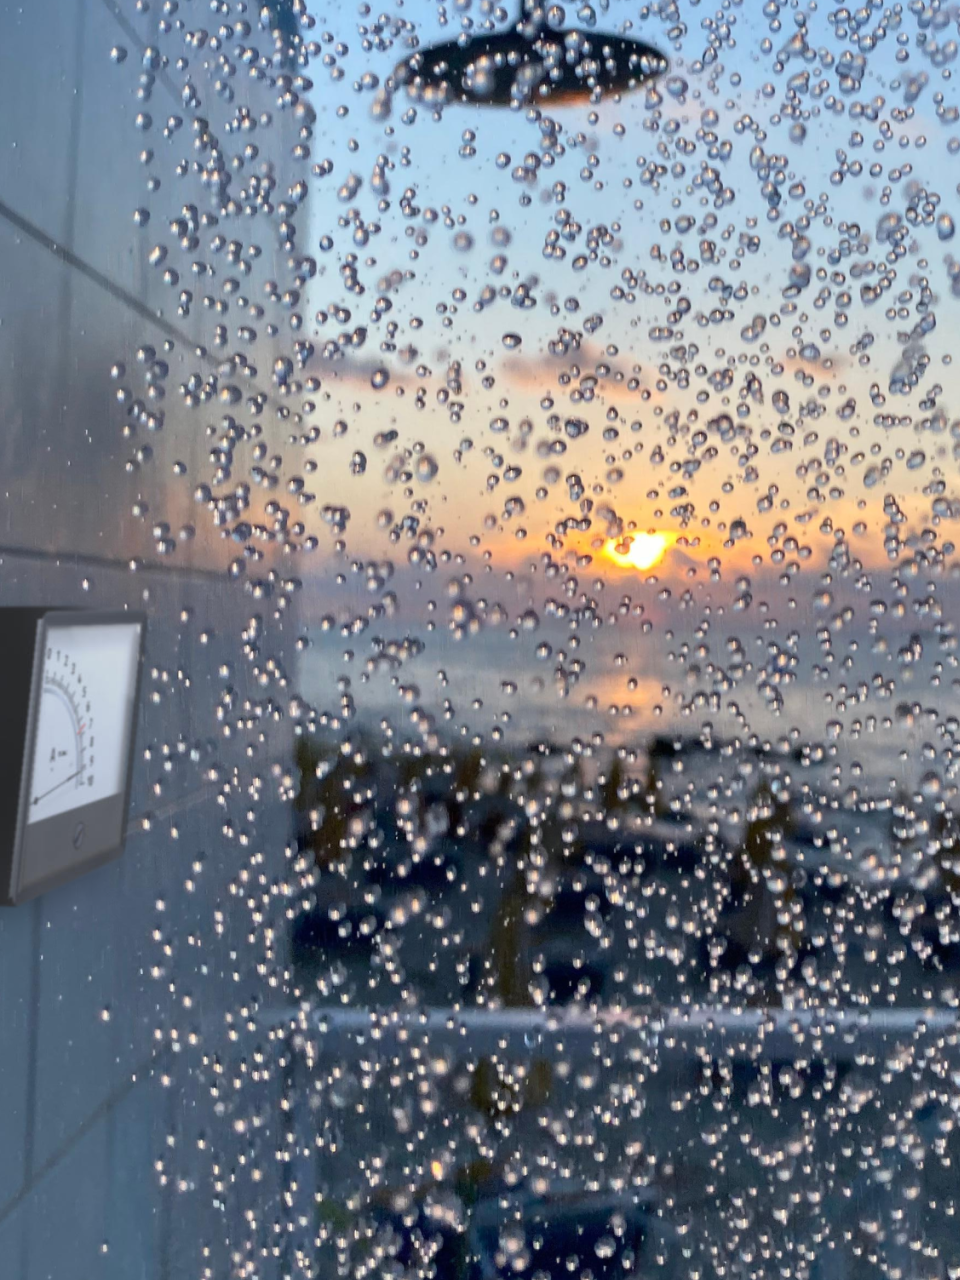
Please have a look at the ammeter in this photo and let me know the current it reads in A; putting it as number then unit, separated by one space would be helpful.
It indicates 9 A
